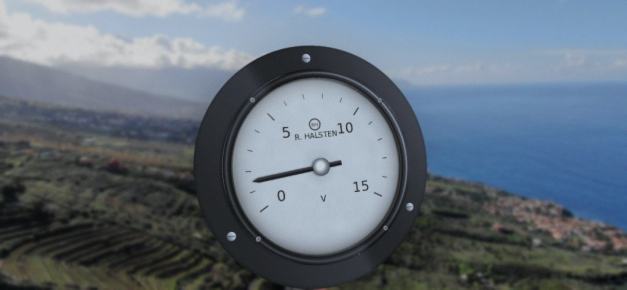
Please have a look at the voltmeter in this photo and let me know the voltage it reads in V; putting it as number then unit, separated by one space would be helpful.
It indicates 1.5 V
